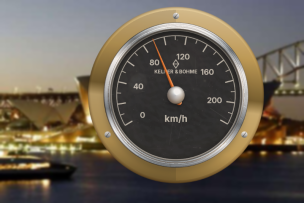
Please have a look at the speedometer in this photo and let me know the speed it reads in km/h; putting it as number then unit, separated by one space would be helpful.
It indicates 90 km/h
